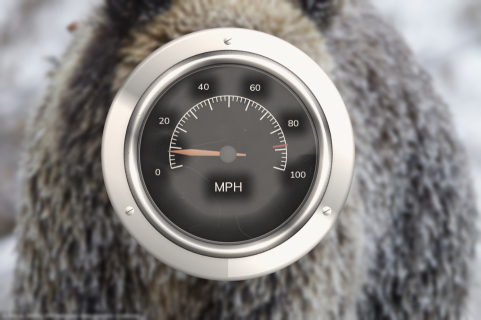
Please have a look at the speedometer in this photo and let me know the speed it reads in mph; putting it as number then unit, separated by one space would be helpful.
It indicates 8 mph
